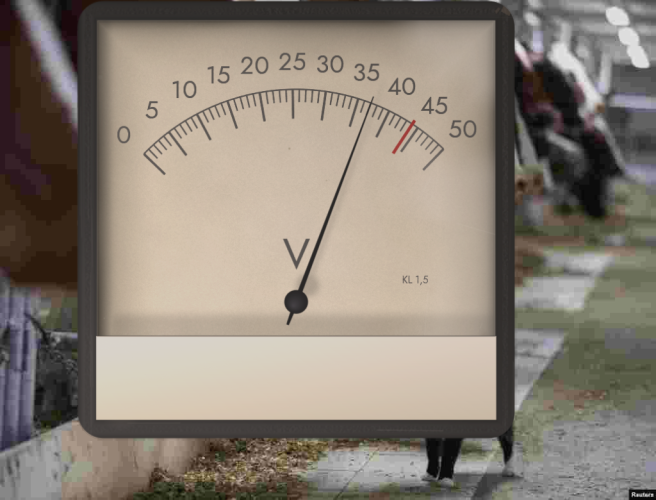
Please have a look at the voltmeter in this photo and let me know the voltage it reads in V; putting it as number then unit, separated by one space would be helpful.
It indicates 37 V
